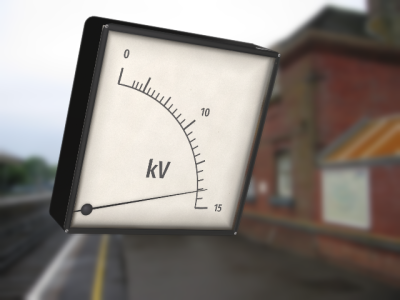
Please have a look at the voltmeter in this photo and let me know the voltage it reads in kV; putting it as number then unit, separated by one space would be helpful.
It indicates 14 kV
